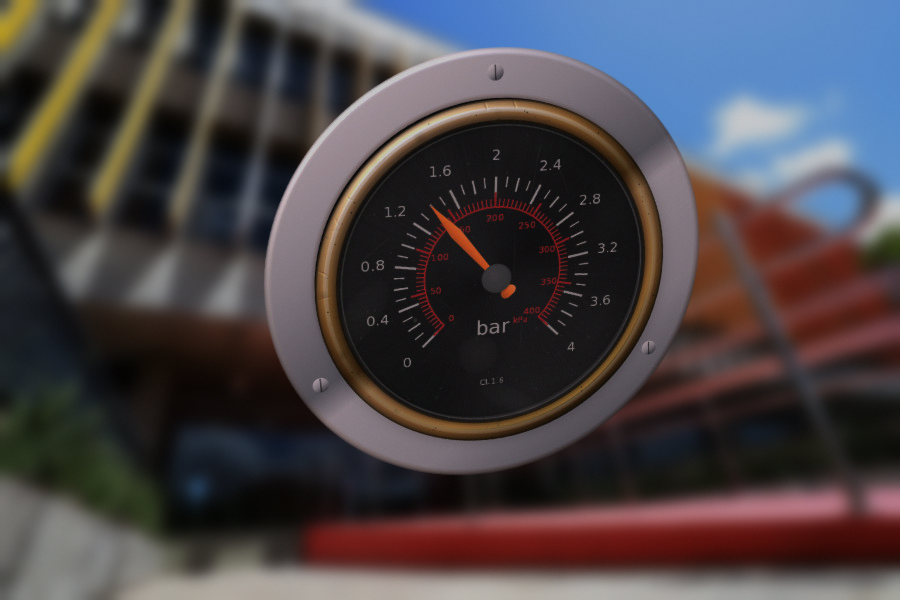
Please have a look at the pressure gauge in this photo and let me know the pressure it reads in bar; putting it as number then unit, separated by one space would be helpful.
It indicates 1.4 bar
